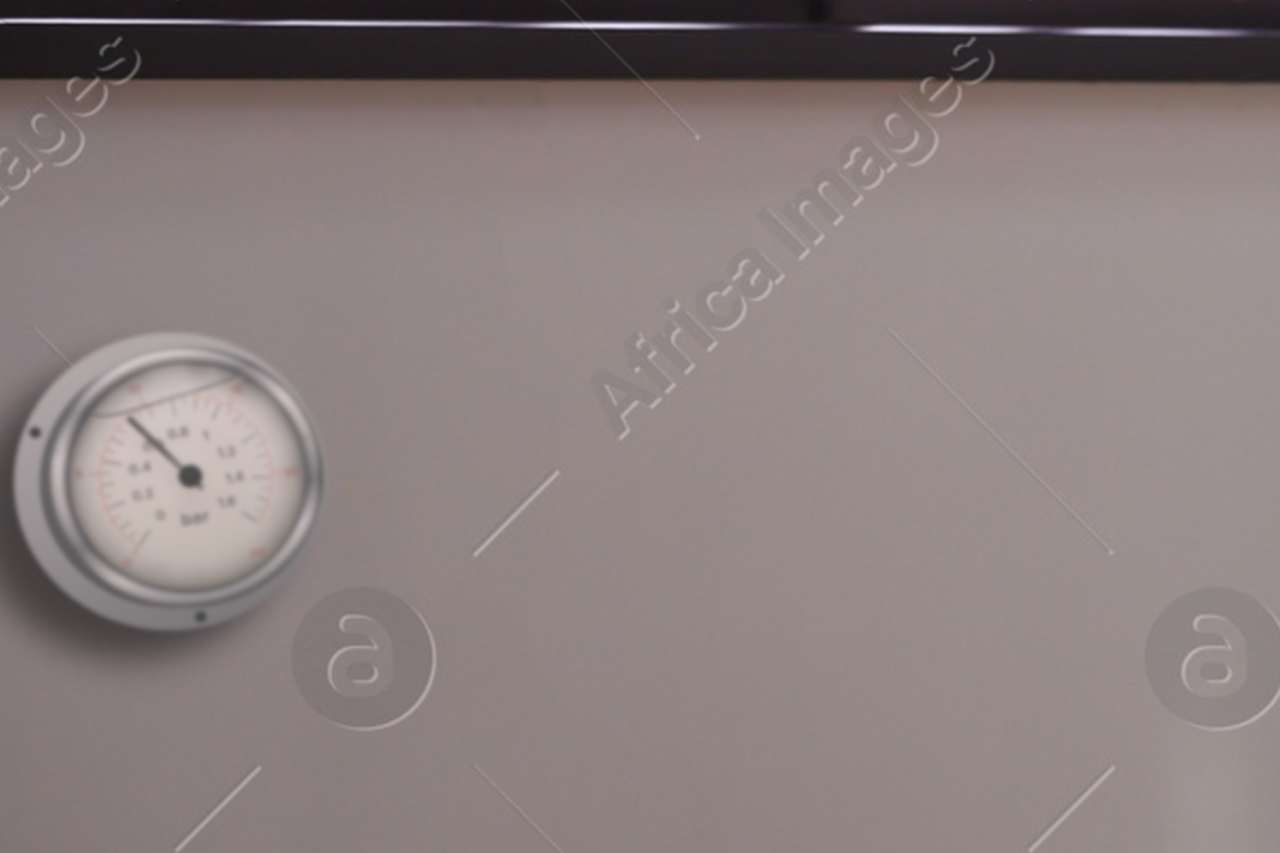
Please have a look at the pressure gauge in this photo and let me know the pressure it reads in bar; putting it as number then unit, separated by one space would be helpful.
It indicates 0.6 bar
